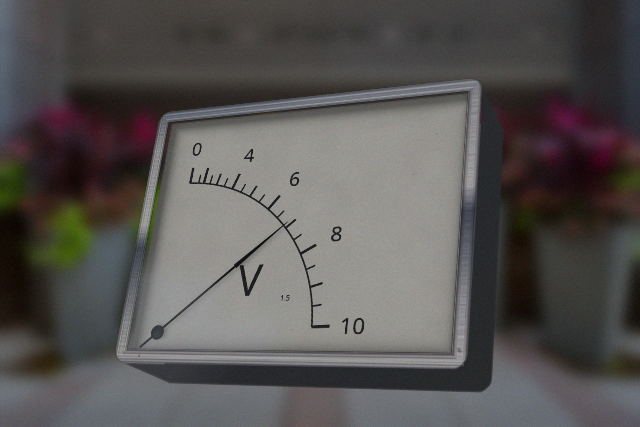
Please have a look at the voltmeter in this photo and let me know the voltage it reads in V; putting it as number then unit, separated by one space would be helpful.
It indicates 7 V
